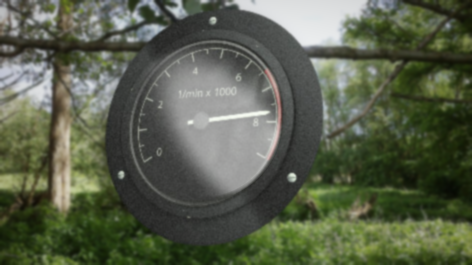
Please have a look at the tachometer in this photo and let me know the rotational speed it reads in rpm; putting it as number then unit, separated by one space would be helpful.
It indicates 7750 rpm
